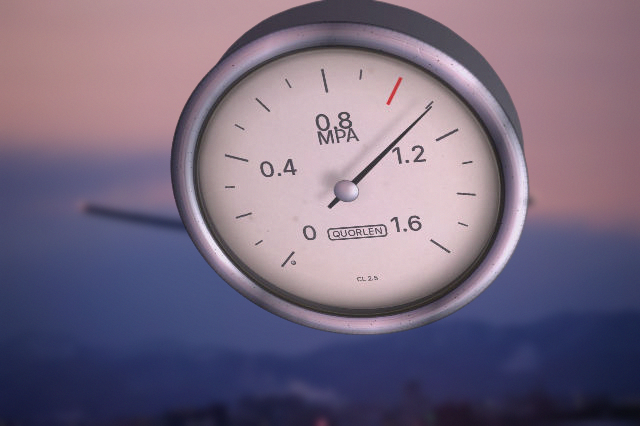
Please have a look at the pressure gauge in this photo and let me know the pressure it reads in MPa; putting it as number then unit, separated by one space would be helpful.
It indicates 1.1 MPa
